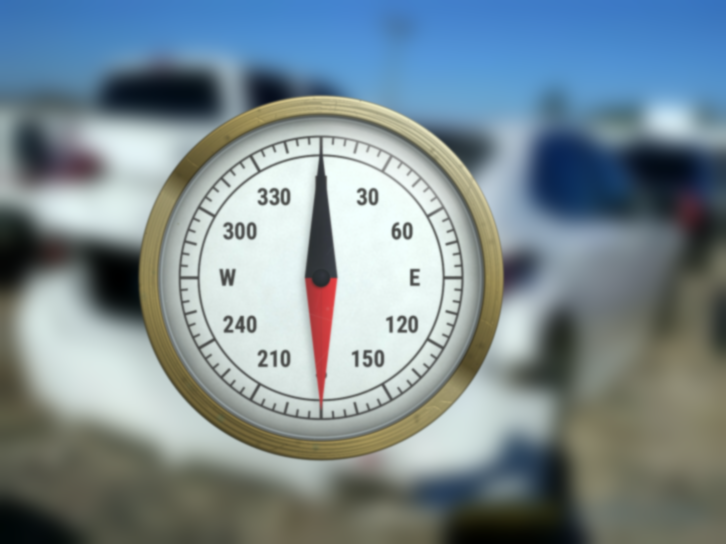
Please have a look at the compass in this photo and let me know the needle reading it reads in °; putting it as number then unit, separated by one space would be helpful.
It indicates 180 °
